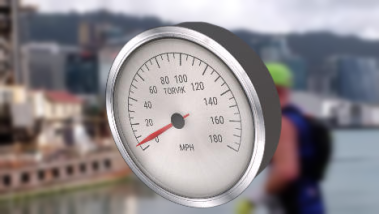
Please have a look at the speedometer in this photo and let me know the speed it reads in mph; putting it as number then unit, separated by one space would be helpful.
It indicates 5 mph
